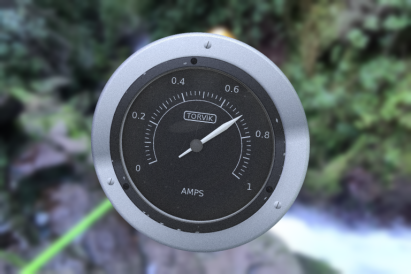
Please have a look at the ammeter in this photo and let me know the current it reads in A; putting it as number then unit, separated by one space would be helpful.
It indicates 0.7 A
